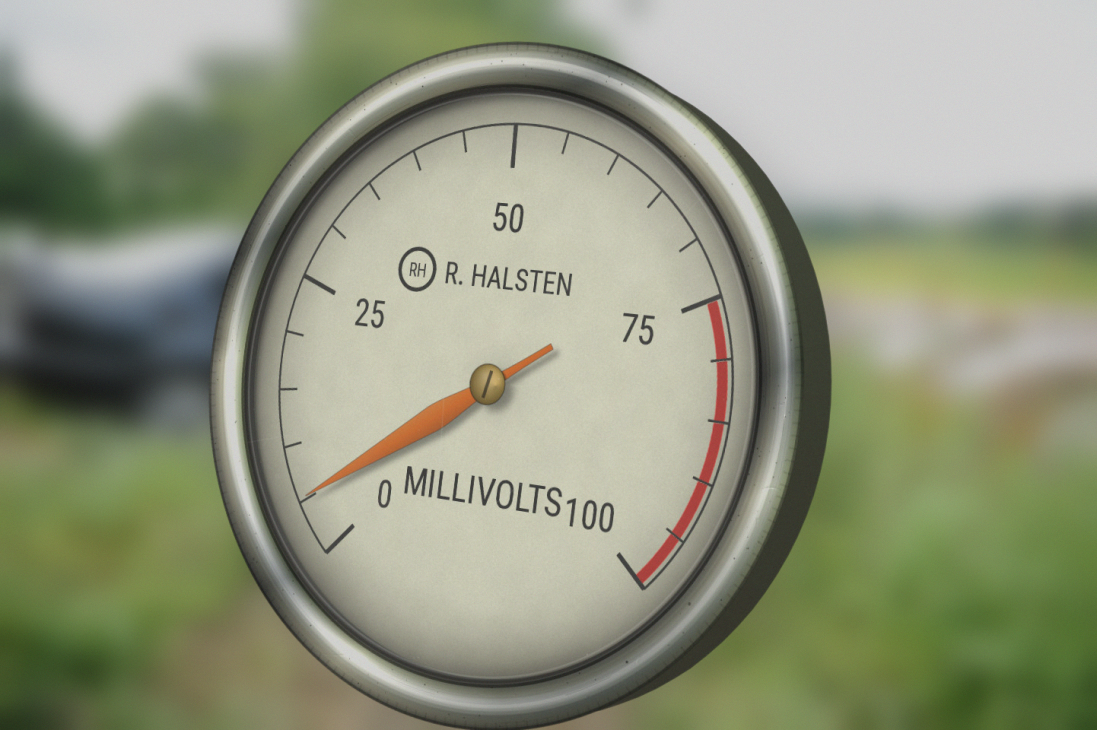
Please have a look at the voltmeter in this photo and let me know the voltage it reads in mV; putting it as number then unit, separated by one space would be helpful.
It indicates 5 mV
